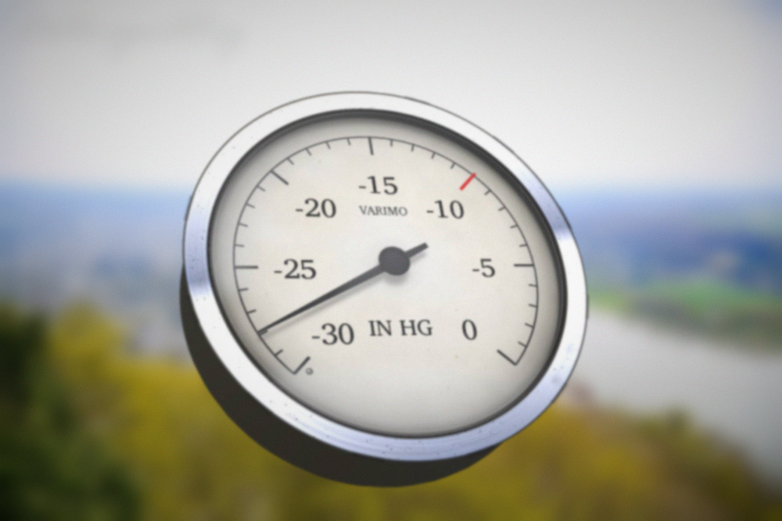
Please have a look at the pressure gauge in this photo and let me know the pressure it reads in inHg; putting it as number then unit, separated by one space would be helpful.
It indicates -28 inHg
